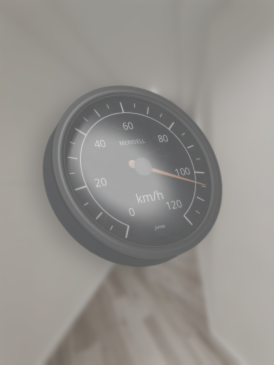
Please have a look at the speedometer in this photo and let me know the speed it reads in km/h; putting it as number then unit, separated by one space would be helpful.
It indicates 105 km/h
